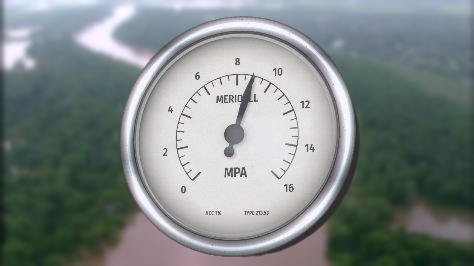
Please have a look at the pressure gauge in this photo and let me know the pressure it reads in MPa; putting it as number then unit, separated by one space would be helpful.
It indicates 9 MPa
